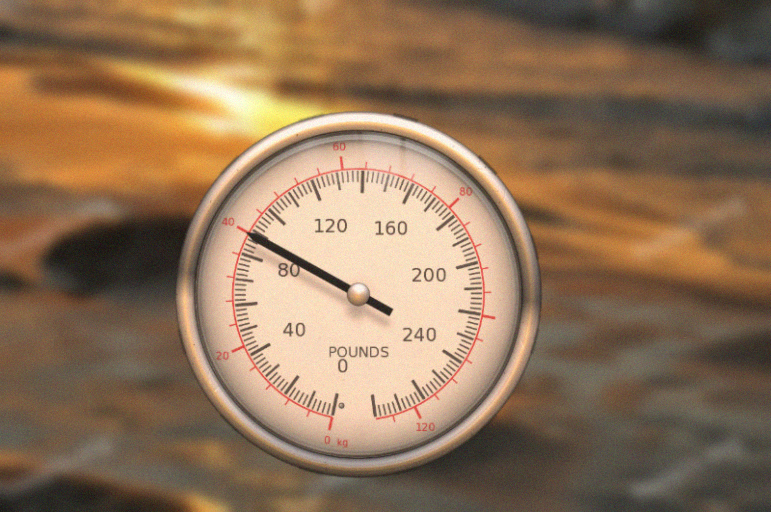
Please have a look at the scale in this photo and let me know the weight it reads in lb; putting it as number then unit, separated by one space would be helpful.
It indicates 88 lb
